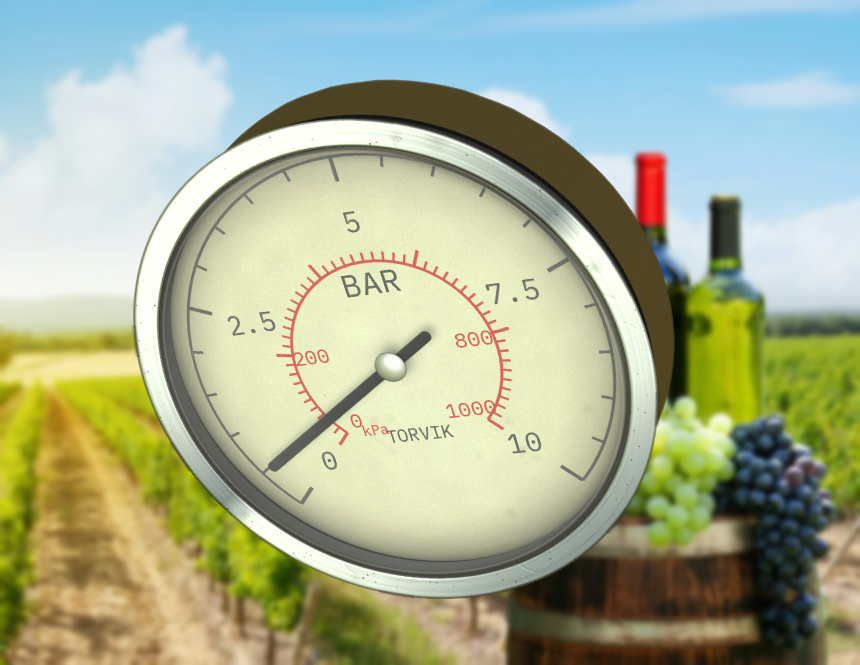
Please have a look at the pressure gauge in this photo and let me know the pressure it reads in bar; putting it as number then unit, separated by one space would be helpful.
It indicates 0.5 bar
